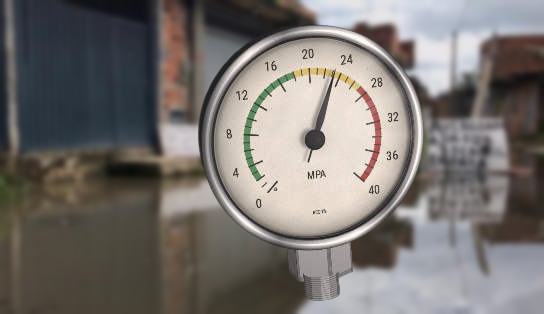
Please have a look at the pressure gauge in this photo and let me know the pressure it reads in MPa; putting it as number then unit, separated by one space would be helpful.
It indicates 23 MPa
